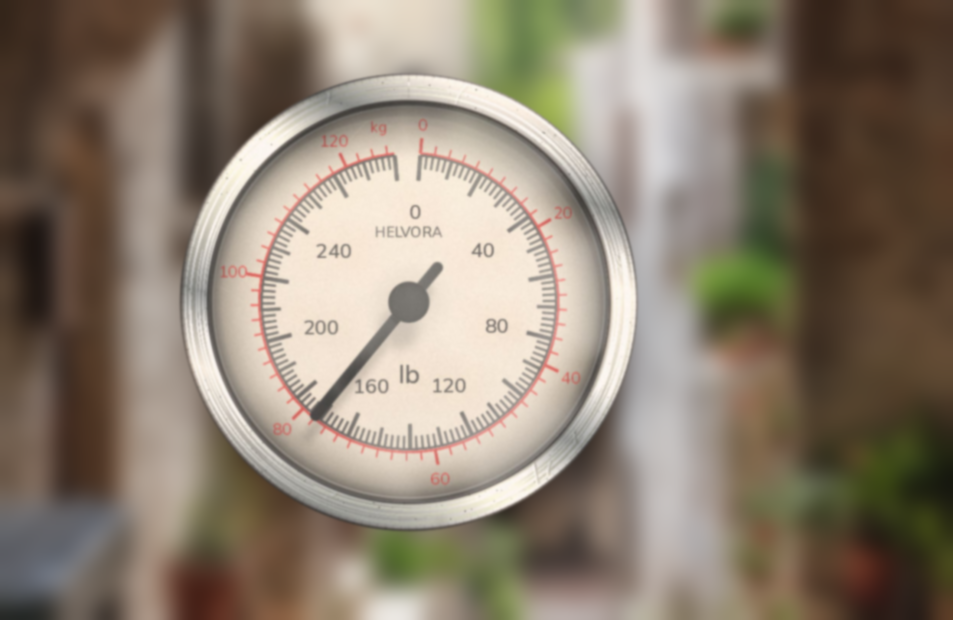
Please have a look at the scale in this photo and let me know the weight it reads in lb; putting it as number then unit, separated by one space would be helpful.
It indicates 172 lb
